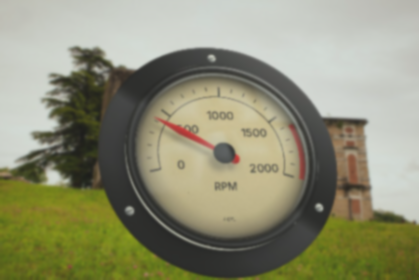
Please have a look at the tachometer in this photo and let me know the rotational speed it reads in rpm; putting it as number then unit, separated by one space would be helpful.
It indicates 400 rpm
